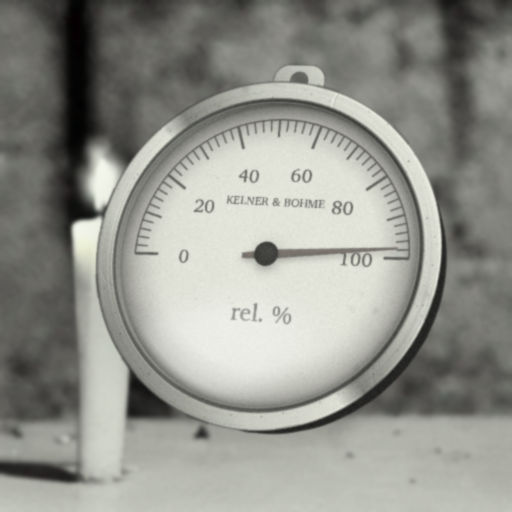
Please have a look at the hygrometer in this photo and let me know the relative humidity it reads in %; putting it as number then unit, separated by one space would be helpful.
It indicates 98 %
